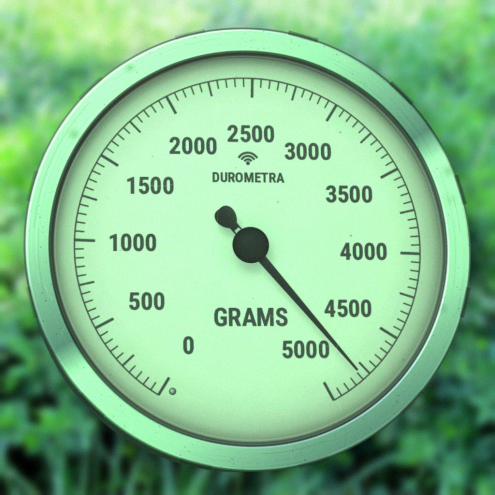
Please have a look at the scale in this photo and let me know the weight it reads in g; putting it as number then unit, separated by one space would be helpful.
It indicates 4800 g
